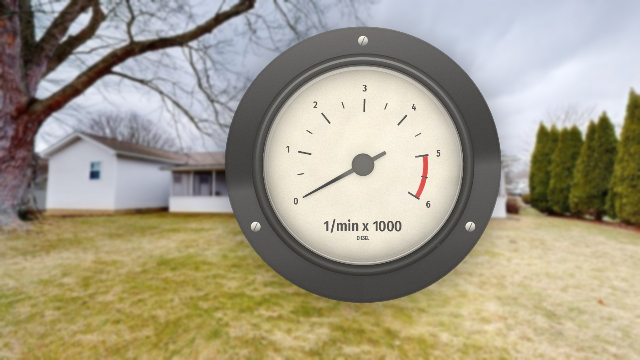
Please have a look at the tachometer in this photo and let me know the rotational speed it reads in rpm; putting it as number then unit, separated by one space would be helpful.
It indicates 0 rpm
